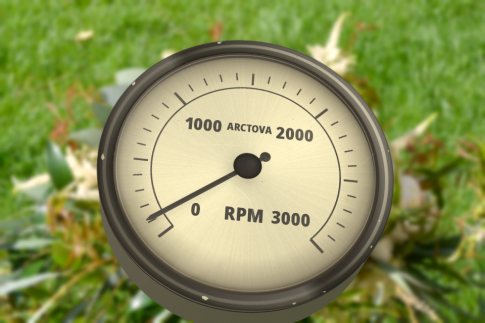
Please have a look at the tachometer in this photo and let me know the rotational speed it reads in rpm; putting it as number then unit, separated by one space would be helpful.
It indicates 100 rpm
